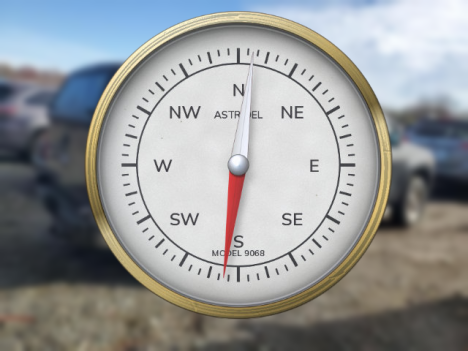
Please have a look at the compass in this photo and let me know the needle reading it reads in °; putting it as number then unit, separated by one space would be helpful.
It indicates 187.5 °
